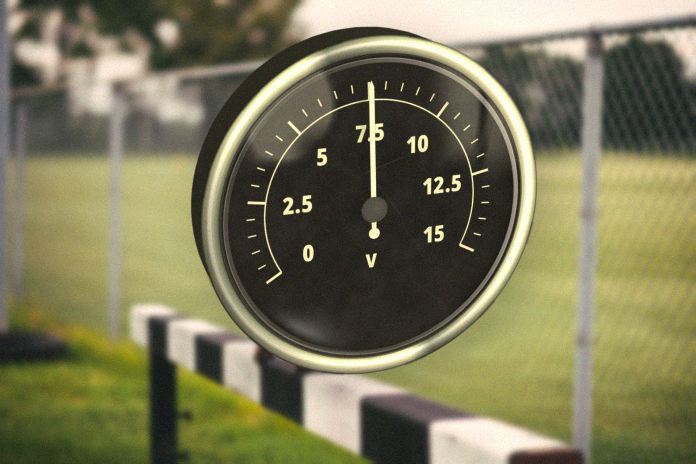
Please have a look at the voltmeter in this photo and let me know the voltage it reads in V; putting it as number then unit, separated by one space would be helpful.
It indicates 7.5 V
